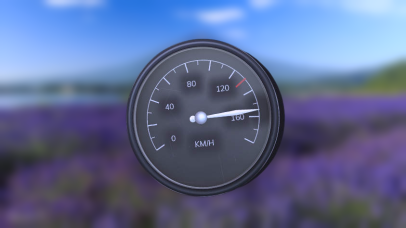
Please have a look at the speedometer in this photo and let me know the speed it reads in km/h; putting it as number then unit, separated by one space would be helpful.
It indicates 155 km/h
